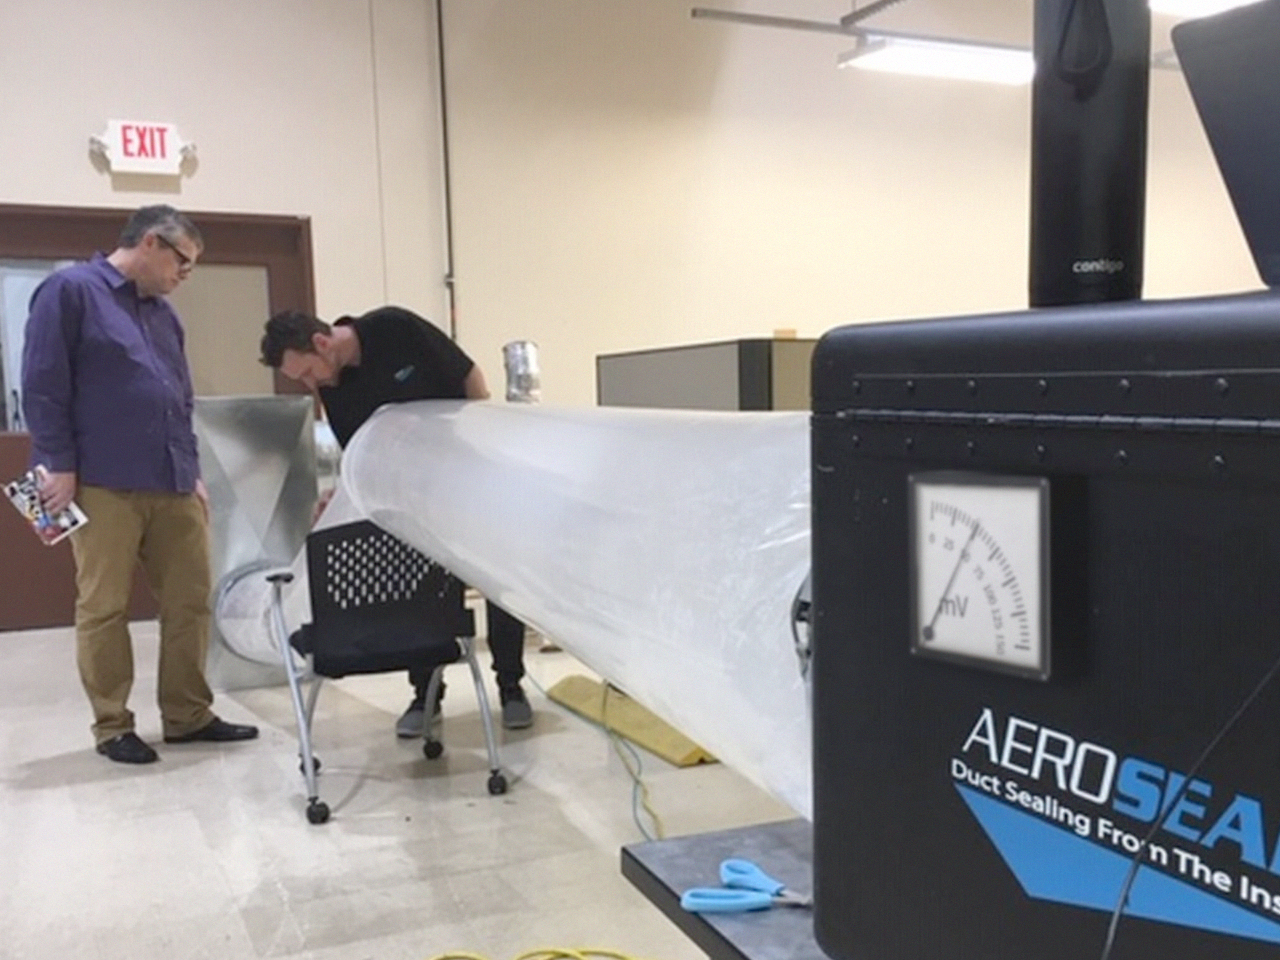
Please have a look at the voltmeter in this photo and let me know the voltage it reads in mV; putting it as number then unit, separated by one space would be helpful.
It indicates 50 mV
